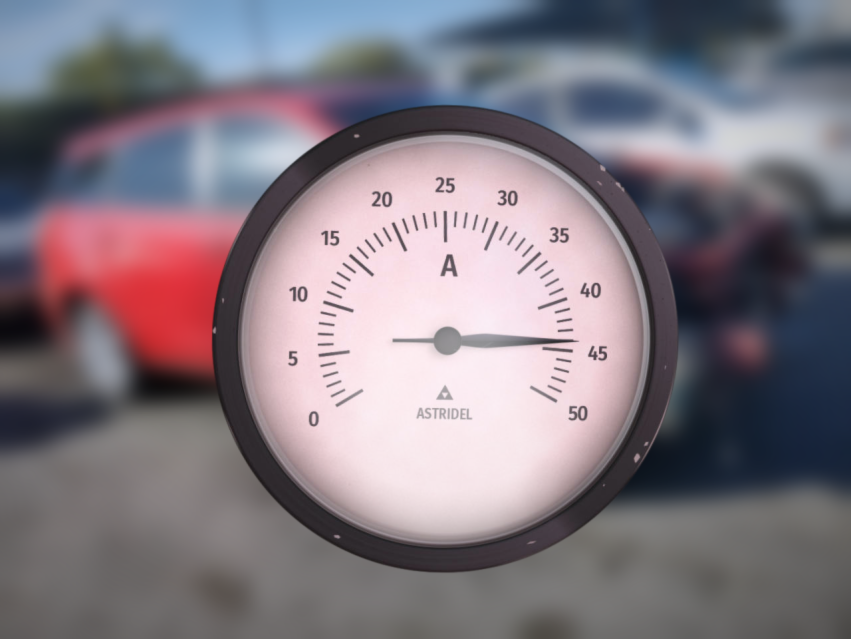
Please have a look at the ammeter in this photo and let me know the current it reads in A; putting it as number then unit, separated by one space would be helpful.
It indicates 44 A
